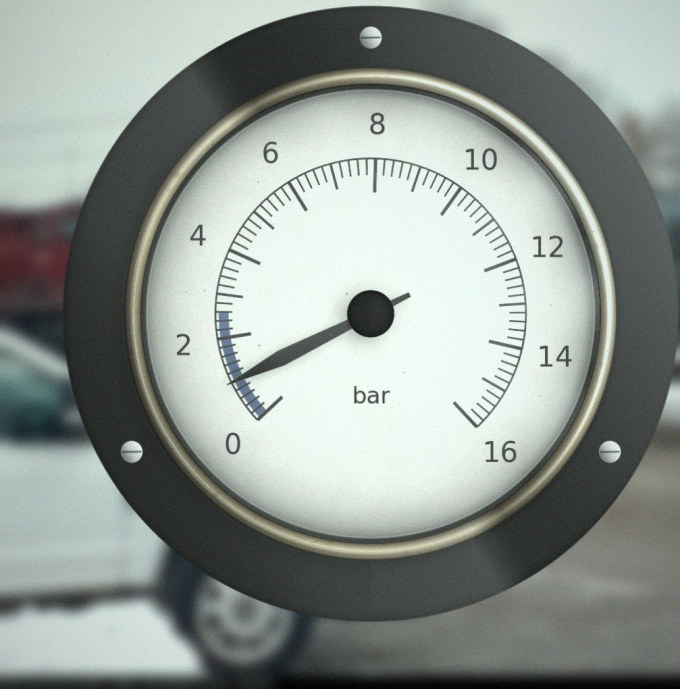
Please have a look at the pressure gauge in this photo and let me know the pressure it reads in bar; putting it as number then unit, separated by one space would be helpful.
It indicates 1 bar
